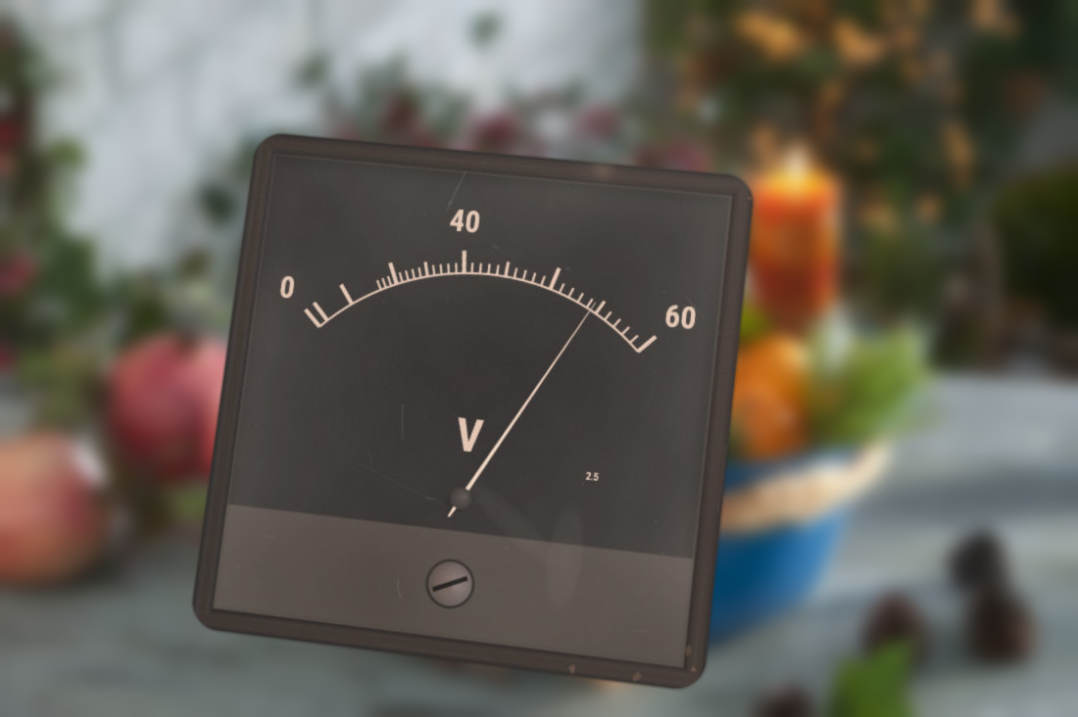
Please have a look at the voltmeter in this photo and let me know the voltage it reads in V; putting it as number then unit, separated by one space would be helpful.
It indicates 54.5 V
